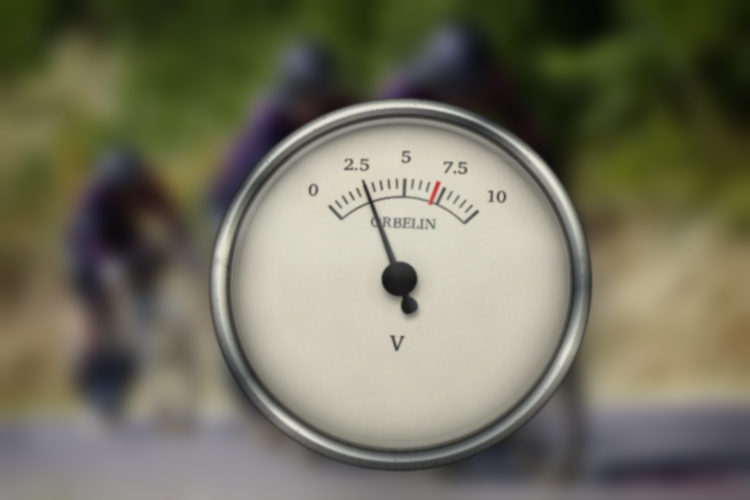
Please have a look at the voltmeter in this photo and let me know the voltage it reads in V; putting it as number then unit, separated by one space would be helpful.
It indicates 2.5 V
